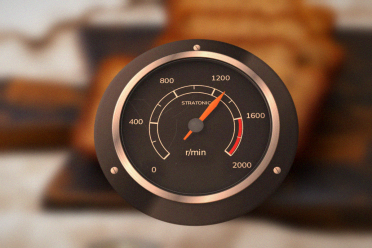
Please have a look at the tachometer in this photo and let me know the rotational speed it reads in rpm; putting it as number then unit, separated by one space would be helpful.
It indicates 1300 rpm
